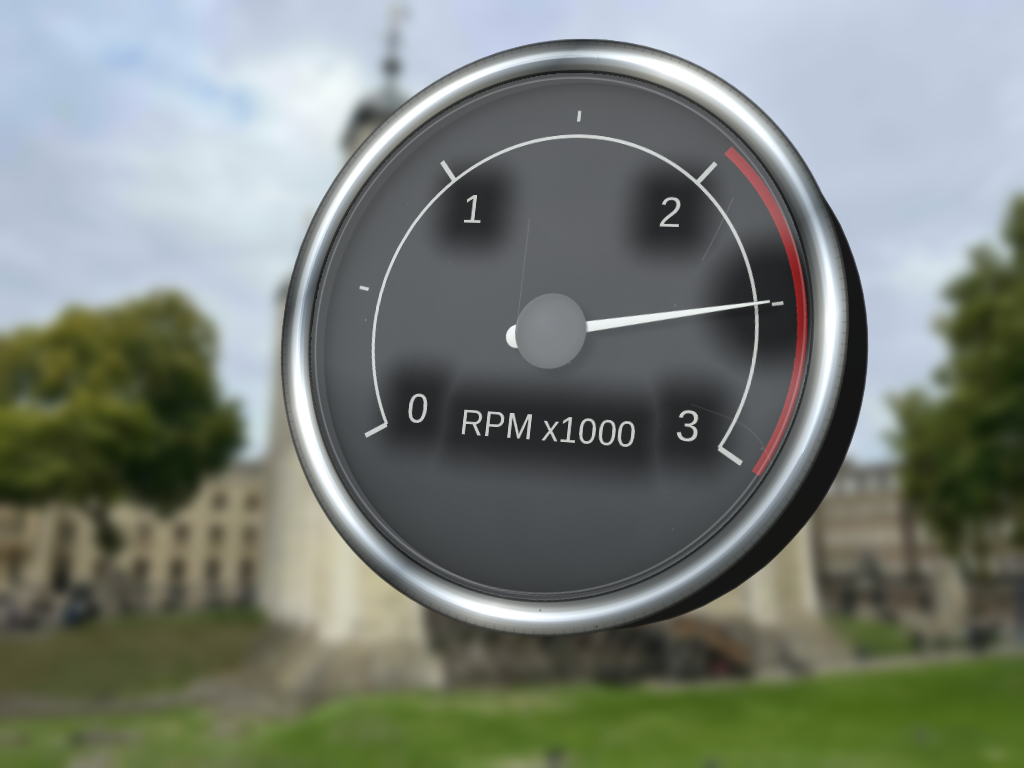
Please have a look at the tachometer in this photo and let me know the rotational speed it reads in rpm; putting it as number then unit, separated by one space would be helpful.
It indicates 2500 rpm
